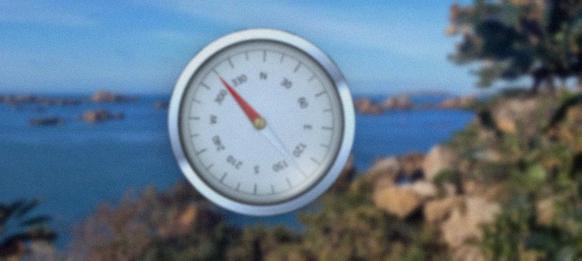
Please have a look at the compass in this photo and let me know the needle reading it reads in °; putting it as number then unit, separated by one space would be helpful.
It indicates 315 °
